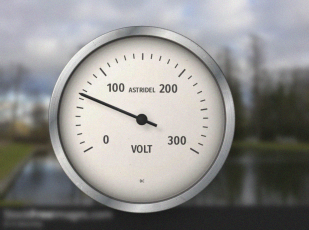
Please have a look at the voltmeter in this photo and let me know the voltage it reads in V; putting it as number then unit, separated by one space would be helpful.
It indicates 65 V
